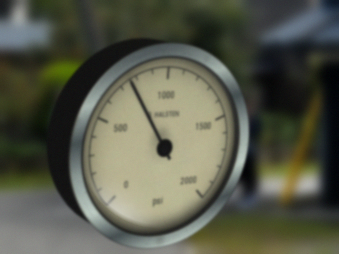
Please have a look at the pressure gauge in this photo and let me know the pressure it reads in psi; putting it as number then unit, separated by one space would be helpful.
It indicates 750 psi
